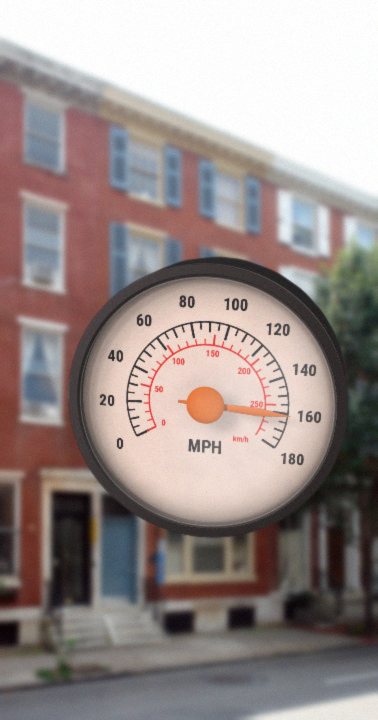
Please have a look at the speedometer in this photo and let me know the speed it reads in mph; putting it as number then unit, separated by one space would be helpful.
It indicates 160 mph
